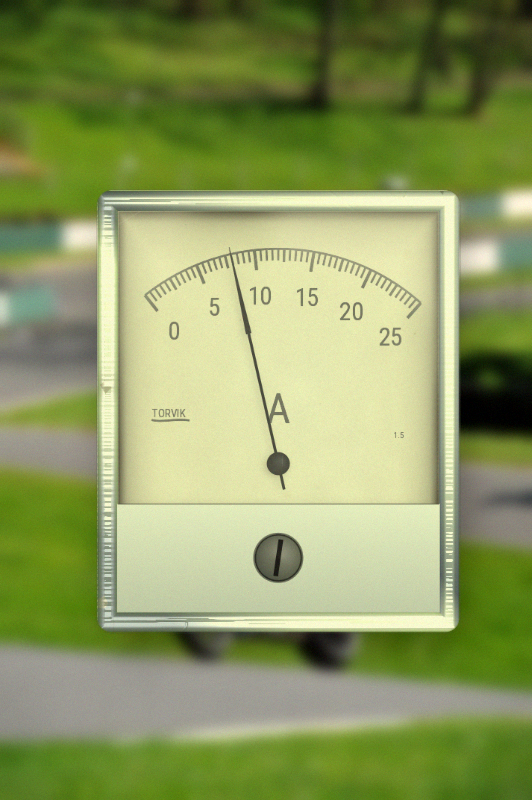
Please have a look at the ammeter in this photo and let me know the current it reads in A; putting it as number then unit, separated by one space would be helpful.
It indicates 8 A
